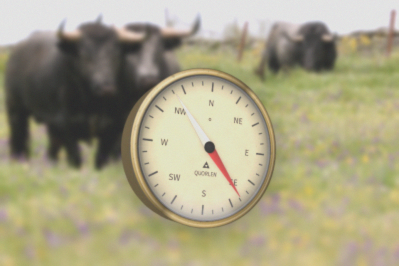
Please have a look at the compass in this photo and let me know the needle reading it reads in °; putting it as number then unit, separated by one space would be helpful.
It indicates 140 °
